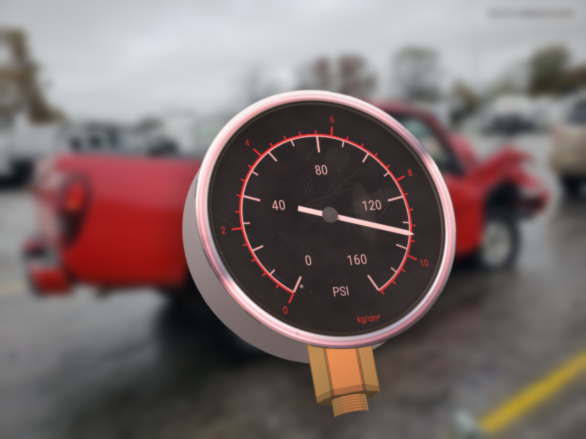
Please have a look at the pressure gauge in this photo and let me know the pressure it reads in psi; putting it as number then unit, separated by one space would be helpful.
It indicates 135 psi
